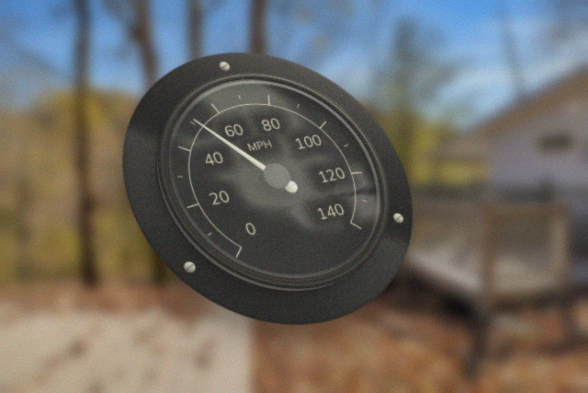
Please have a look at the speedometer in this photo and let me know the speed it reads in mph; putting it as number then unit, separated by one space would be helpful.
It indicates 50 mph
